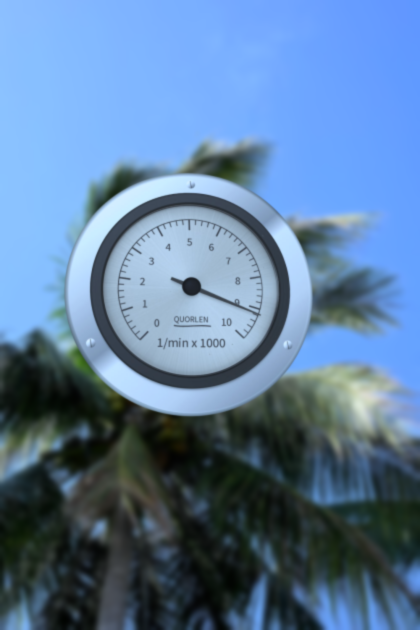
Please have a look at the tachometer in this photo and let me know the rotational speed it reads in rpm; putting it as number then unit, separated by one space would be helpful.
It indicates 9200 rpm
